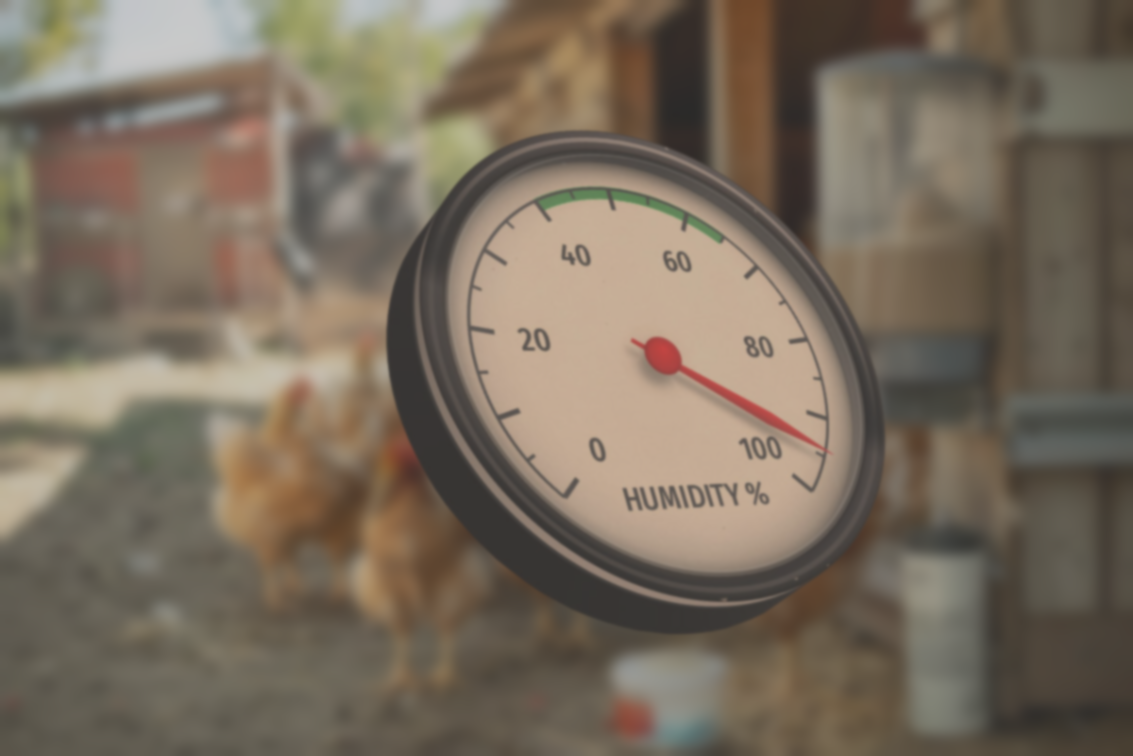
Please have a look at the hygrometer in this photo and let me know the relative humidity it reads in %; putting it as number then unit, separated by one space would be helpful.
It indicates 95 %
